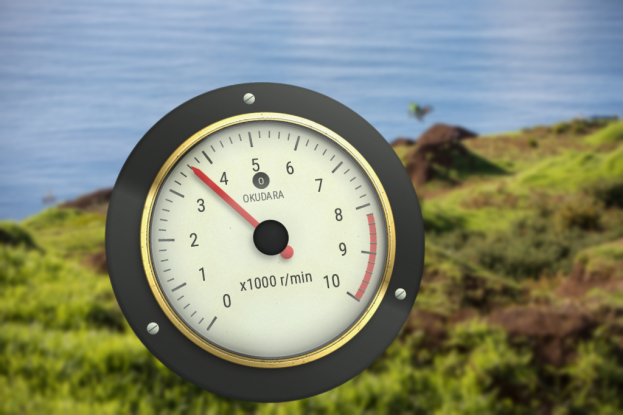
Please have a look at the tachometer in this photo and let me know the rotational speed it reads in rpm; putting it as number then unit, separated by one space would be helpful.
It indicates 3600 rpm
